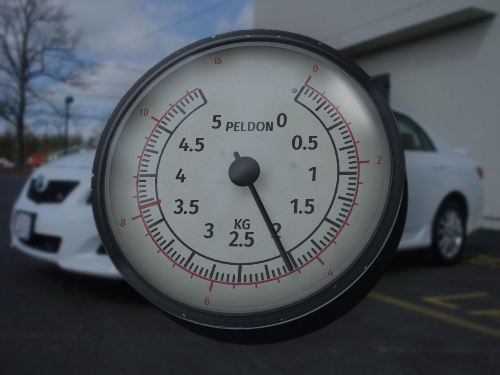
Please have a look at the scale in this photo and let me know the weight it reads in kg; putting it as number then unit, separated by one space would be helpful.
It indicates 2.05 kg
